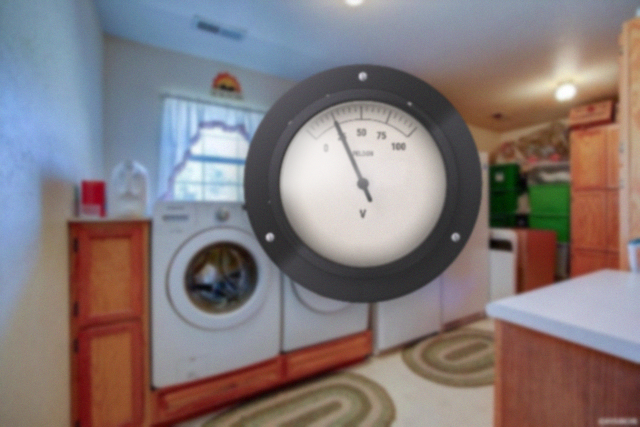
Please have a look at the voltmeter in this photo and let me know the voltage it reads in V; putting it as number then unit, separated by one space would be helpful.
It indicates 25 V
